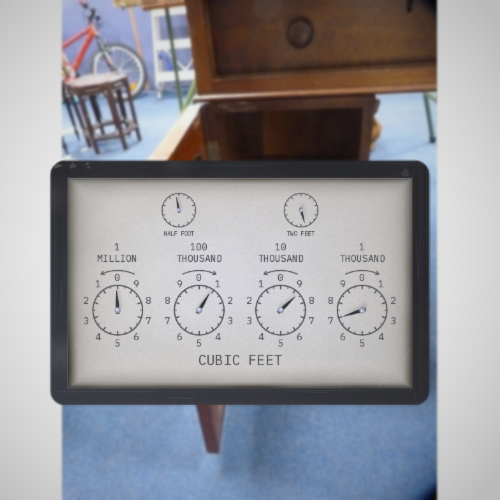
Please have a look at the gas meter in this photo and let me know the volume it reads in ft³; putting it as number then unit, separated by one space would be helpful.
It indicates 8700 ft³
